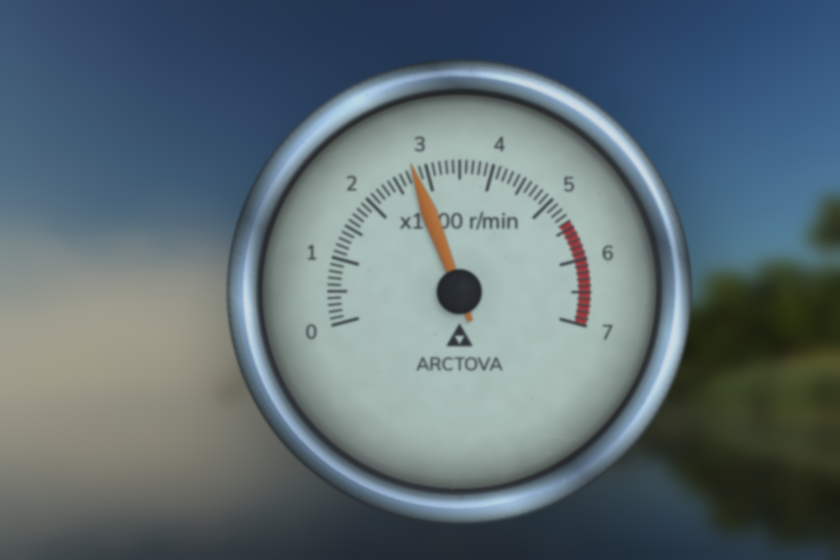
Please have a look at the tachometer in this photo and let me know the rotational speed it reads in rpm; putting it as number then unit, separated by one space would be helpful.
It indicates 2800 rpm
